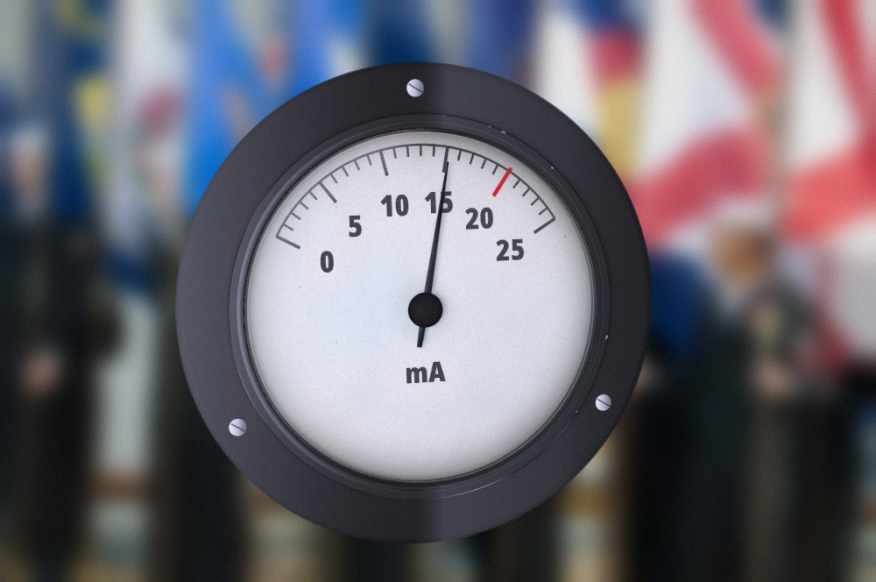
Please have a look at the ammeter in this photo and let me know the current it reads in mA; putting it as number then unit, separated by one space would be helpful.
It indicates 15 mA
